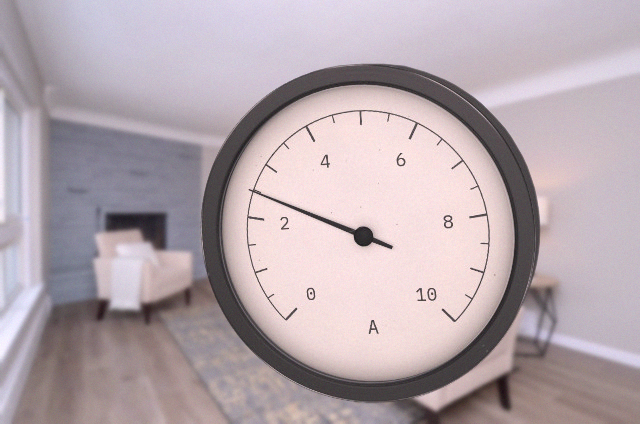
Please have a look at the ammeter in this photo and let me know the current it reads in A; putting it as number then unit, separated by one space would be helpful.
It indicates 2.5 A
